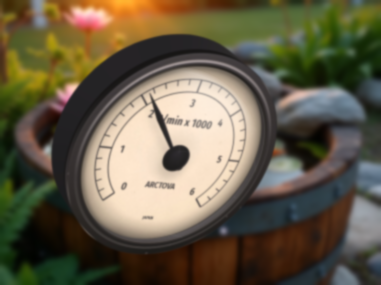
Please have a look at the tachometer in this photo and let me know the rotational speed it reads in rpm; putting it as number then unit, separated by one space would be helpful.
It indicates 2100 rpm
